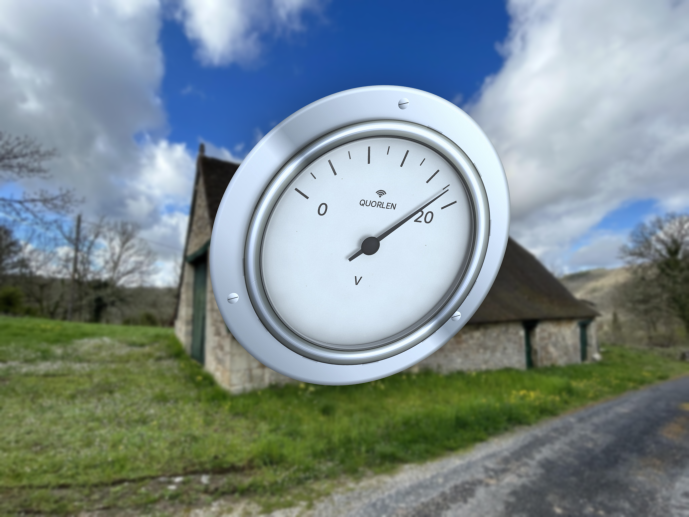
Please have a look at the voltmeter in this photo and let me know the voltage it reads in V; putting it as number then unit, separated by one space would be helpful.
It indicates 18 V
